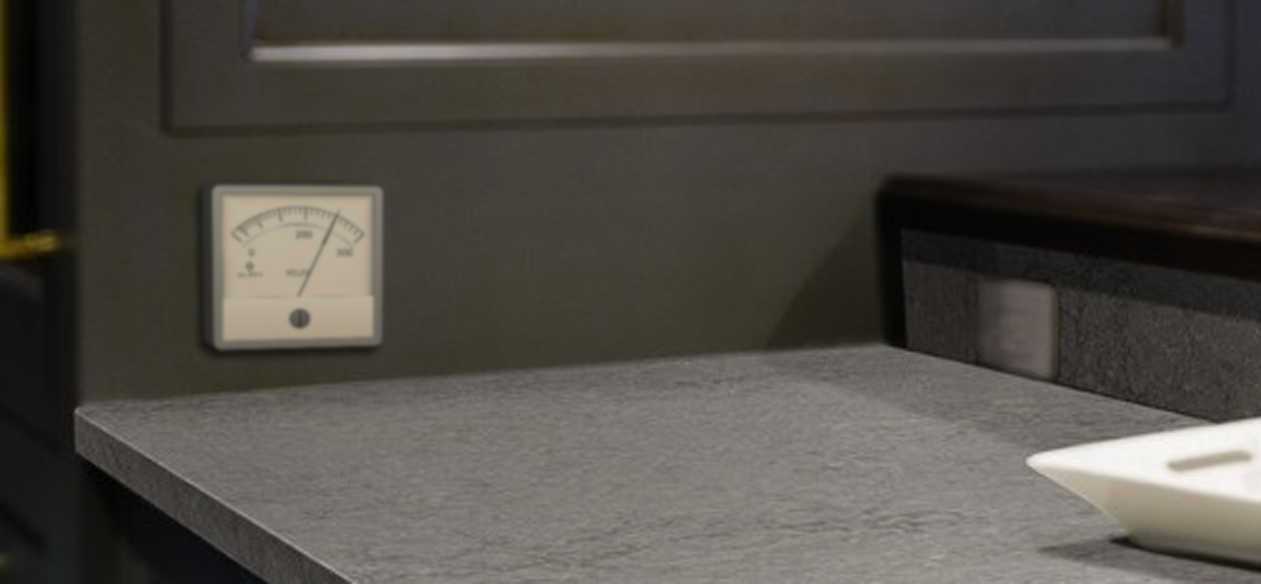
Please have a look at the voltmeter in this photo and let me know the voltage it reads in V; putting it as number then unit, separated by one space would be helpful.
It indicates 250 V
